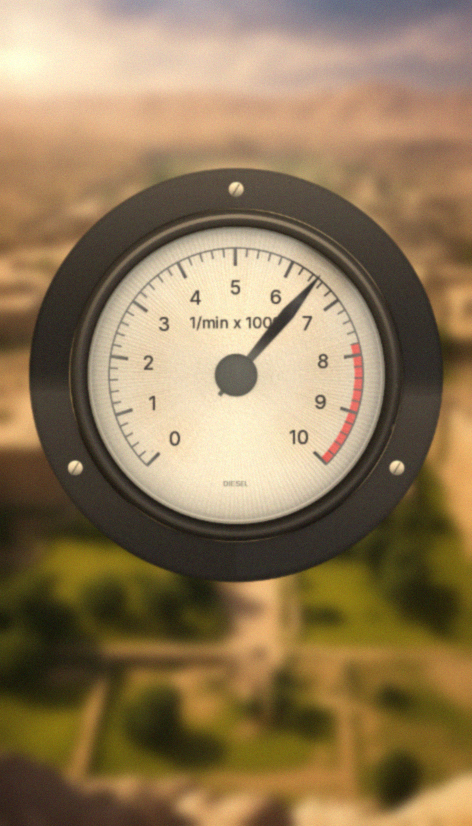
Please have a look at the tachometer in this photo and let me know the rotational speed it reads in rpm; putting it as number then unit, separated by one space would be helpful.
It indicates 6500 rpm
